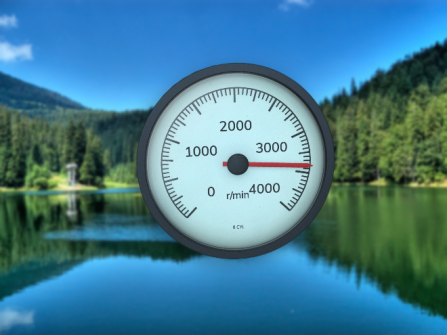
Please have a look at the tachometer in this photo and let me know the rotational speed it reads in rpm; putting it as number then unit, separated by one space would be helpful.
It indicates 3400 rpm
